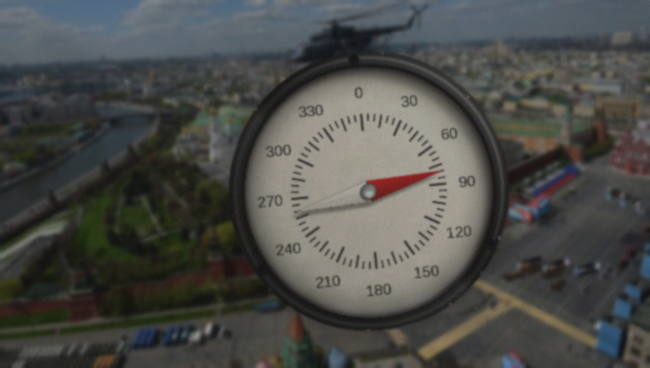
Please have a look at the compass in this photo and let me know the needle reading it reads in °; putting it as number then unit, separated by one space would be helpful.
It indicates 80 °
